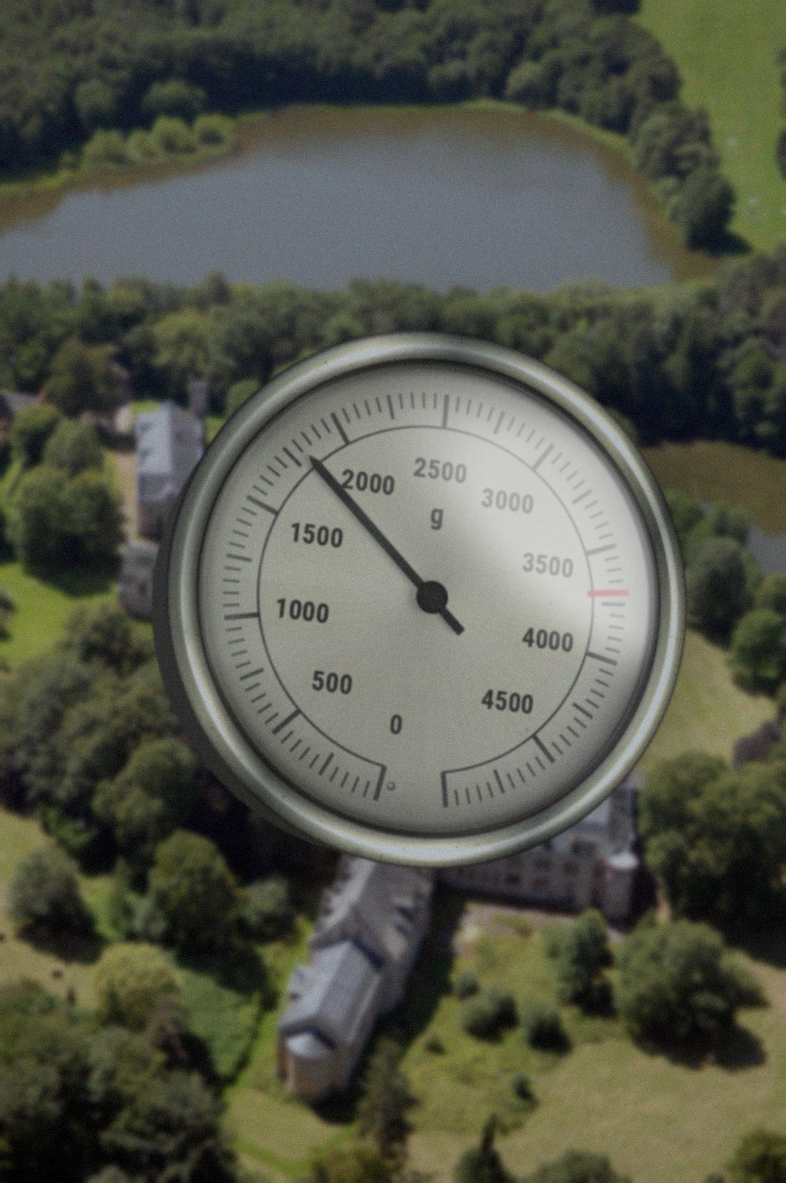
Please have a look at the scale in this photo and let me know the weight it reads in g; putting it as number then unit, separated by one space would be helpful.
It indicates 1800 g
